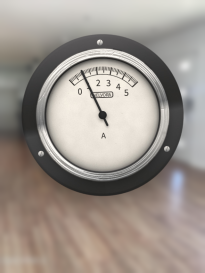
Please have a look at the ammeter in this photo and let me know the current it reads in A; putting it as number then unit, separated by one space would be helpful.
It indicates 1 A
